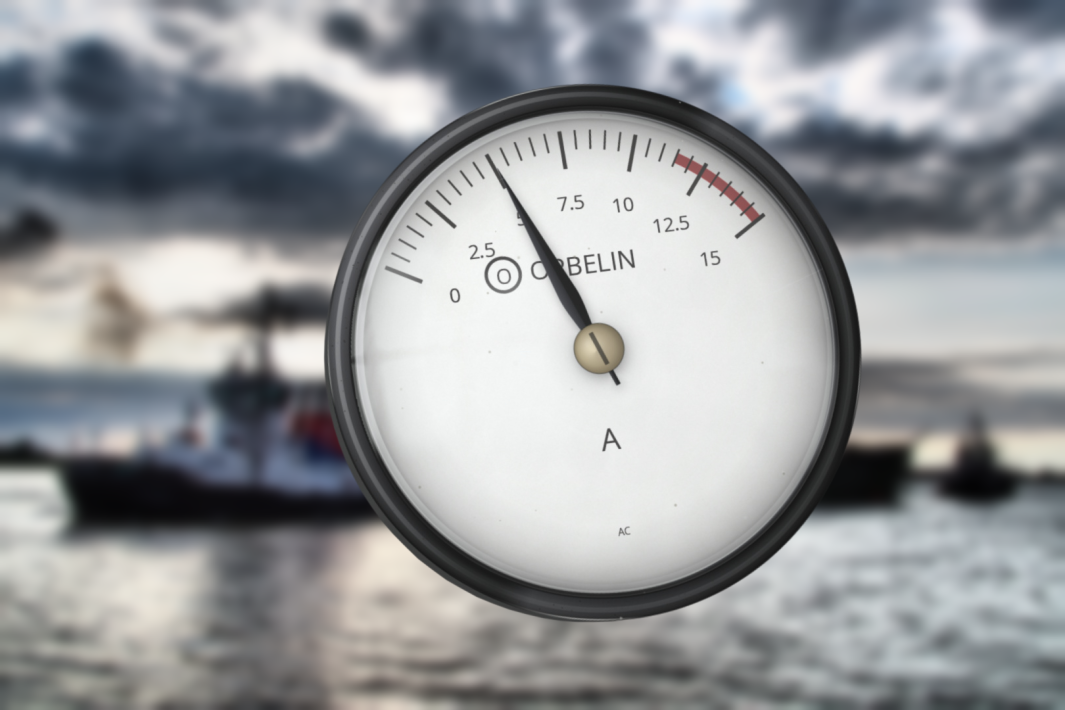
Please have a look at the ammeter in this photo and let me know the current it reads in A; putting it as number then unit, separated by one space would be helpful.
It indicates 5 A
